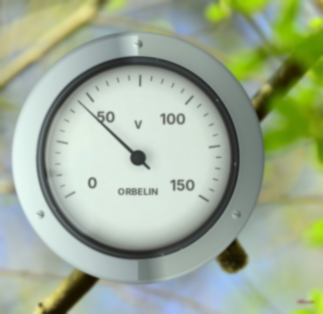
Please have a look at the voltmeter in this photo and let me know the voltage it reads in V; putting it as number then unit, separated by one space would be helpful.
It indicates 45 V
